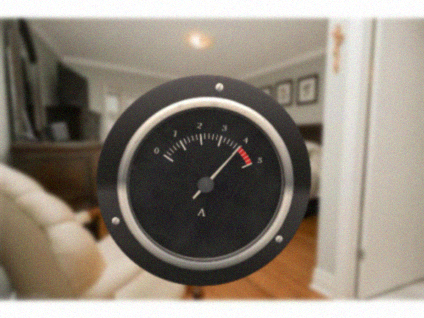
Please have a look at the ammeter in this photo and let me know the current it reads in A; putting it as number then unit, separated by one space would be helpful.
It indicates 4 A
